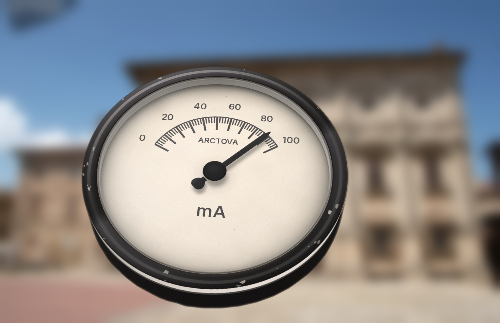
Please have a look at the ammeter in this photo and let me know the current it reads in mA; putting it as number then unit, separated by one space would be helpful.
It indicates 90 mA
